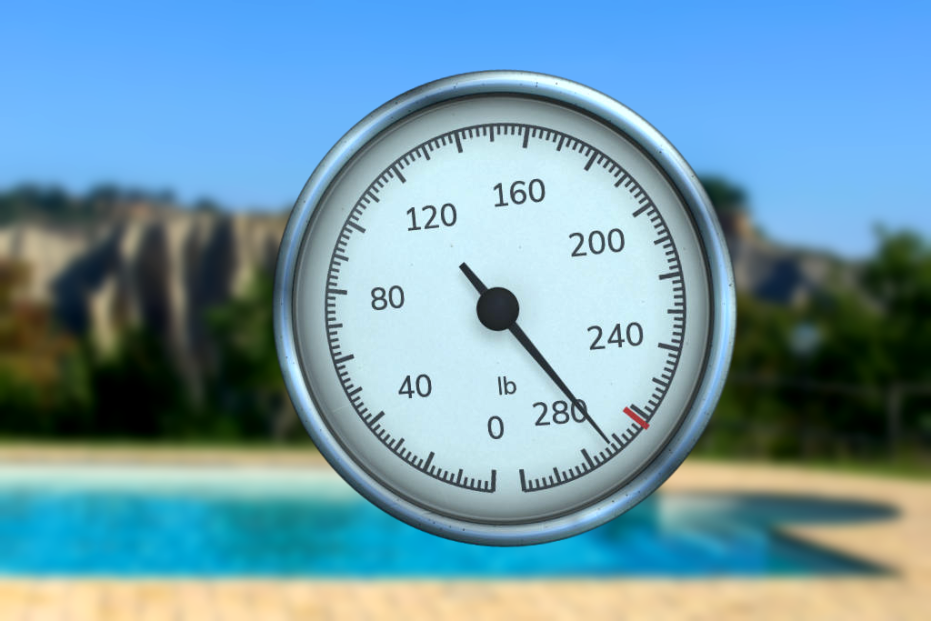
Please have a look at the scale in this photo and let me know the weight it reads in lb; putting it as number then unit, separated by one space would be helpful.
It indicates 272 lb
